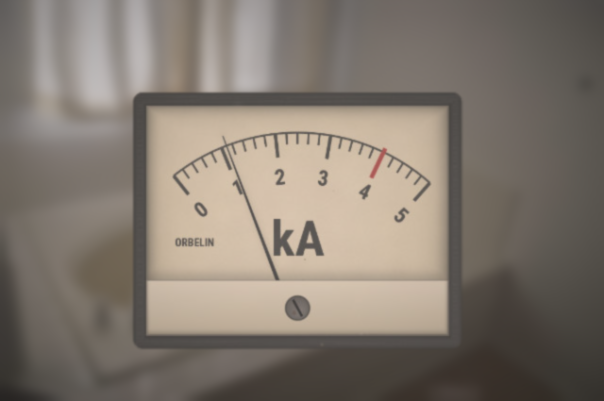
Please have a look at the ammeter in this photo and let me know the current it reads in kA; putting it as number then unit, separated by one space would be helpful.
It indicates 1.1 kA
